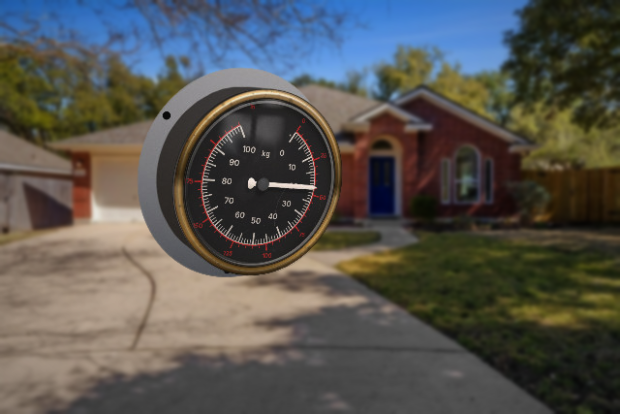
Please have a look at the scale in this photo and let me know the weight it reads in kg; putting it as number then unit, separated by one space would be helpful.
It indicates 20 kg
